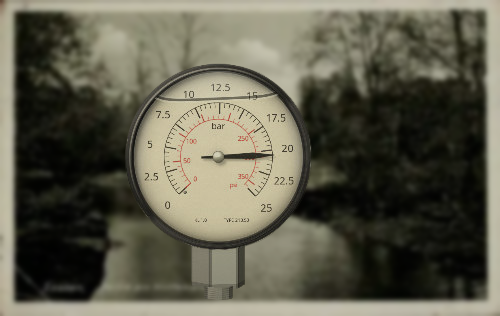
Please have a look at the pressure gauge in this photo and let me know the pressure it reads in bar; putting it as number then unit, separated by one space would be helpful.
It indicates 20.5 bar
